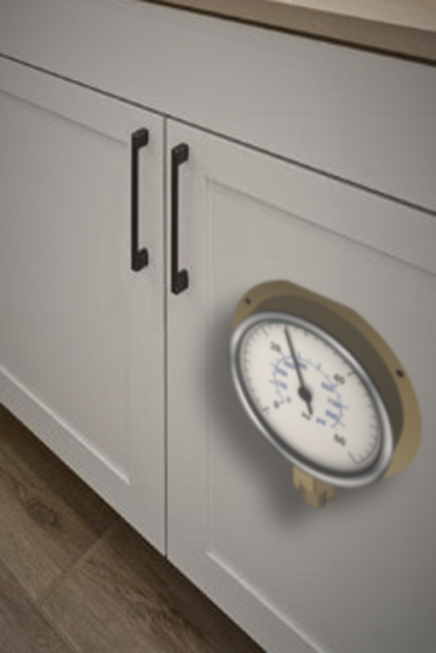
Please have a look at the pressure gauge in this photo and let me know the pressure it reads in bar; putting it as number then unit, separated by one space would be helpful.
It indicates 26 bar
